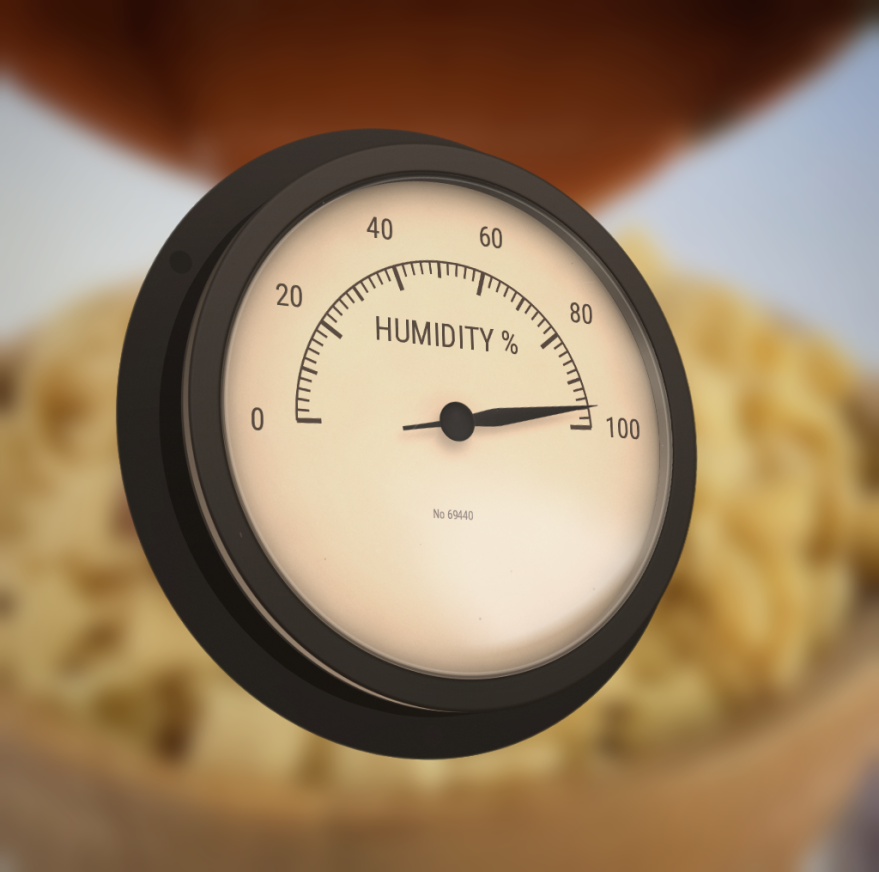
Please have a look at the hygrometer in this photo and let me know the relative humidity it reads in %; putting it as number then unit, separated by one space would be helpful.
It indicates 96 %
